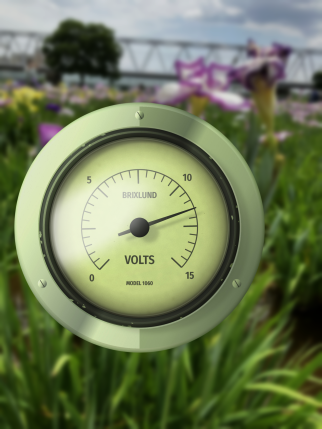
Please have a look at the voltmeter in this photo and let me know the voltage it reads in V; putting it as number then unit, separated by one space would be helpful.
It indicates 11.5 V
